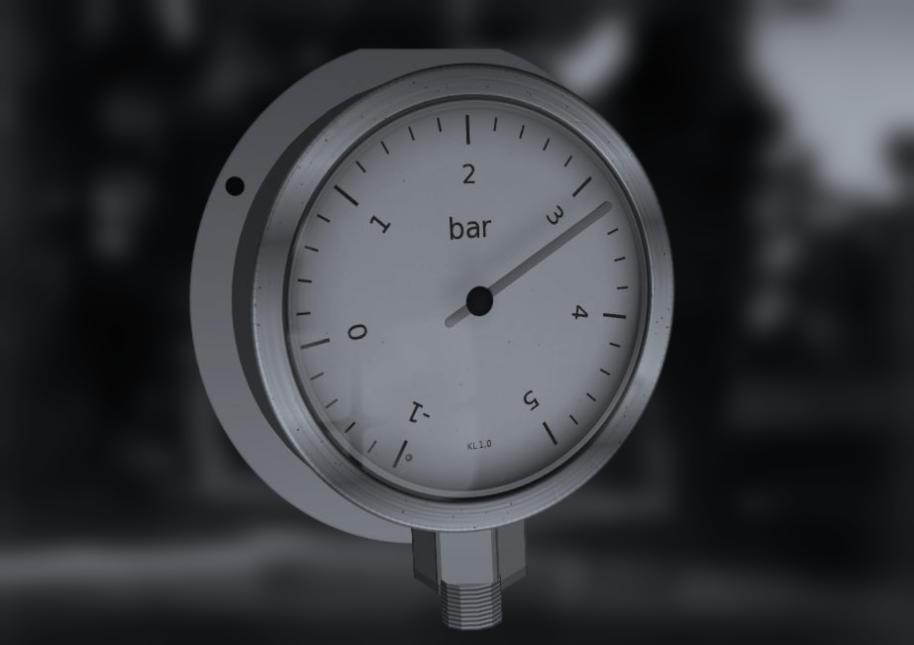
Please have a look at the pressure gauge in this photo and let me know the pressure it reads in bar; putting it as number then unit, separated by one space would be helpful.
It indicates 3.2 bar
